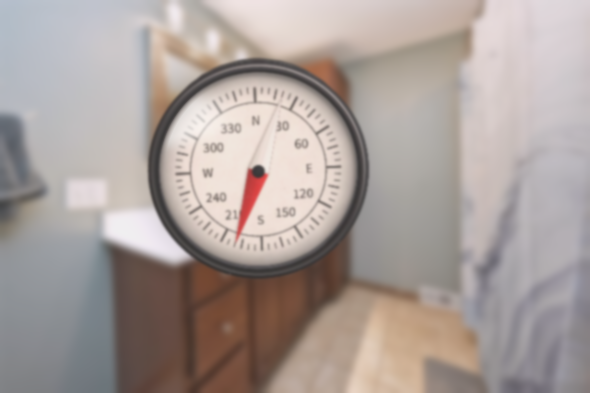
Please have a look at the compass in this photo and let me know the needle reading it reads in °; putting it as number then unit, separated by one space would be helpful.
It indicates 200 °
